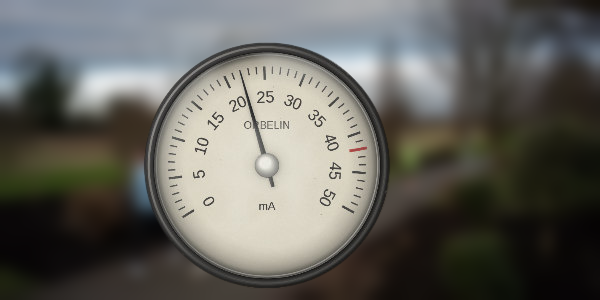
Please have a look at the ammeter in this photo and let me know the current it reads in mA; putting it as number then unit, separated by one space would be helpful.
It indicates 22 mA
